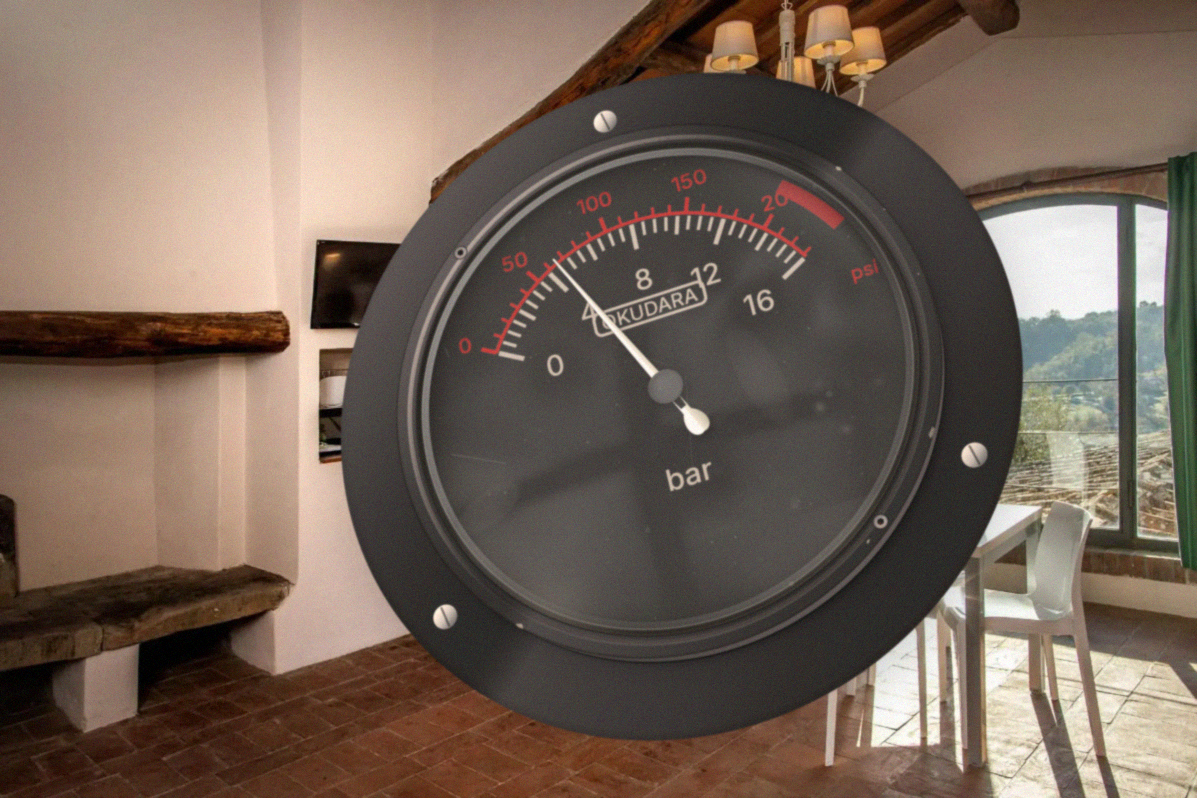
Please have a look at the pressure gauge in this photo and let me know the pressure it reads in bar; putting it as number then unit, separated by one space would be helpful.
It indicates 4.5 bar
